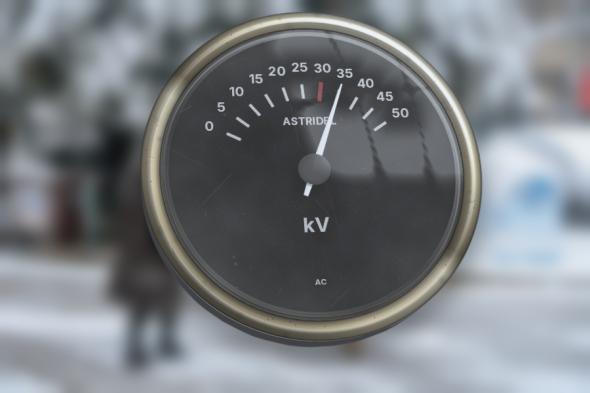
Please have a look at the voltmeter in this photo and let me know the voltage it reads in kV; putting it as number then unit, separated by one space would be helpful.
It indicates 35 kV
